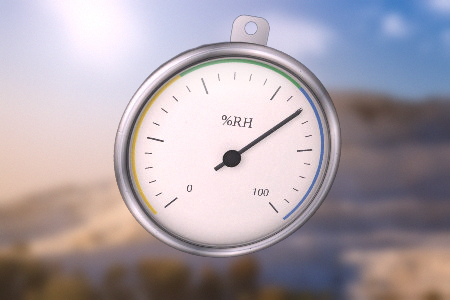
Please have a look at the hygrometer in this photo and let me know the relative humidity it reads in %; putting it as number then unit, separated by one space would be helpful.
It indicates 68 %
